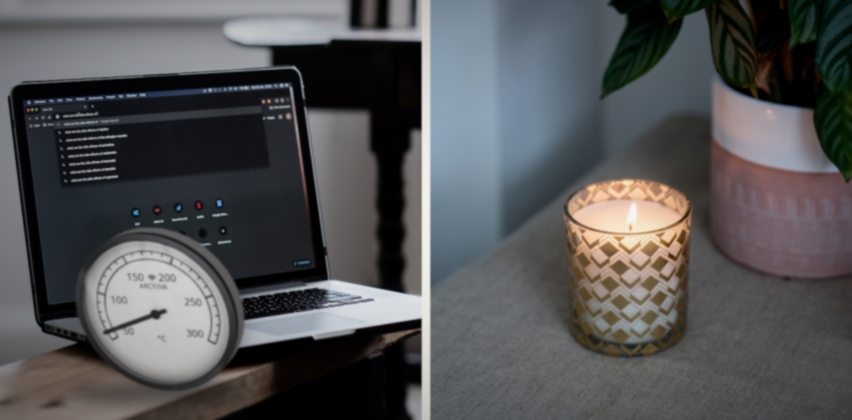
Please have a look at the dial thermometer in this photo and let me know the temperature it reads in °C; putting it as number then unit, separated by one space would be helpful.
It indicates 60 °C
